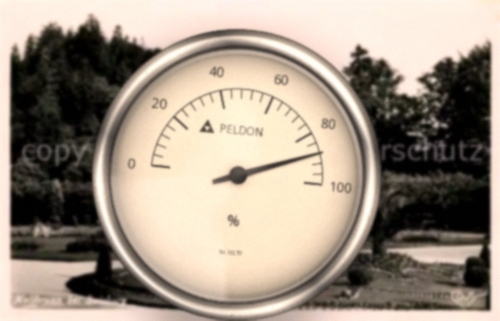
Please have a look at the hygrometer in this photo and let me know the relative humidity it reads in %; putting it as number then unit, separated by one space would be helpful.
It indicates 88 %
